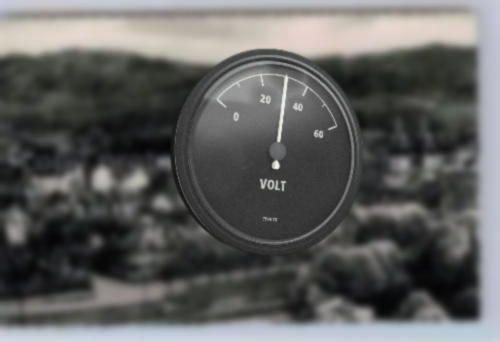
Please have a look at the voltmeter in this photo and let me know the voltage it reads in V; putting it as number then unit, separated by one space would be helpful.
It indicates 30 V
